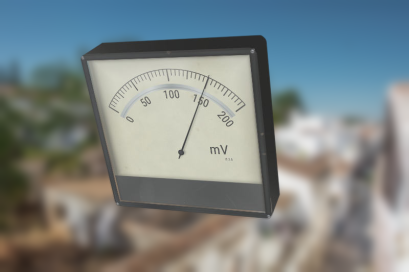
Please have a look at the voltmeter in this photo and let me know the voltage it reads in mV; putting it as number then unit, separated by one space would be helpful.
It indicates 150 mV
